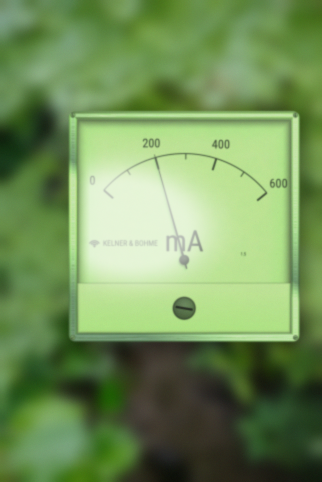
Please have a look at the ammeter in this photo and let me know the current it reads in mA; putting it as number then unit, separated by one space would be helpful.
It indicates 200 mA
